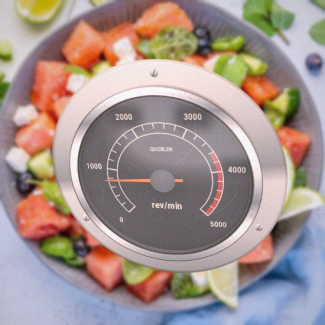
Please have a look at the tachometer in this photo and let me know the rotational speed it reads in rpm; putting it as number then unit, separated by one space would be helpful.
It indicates 800 rpm
